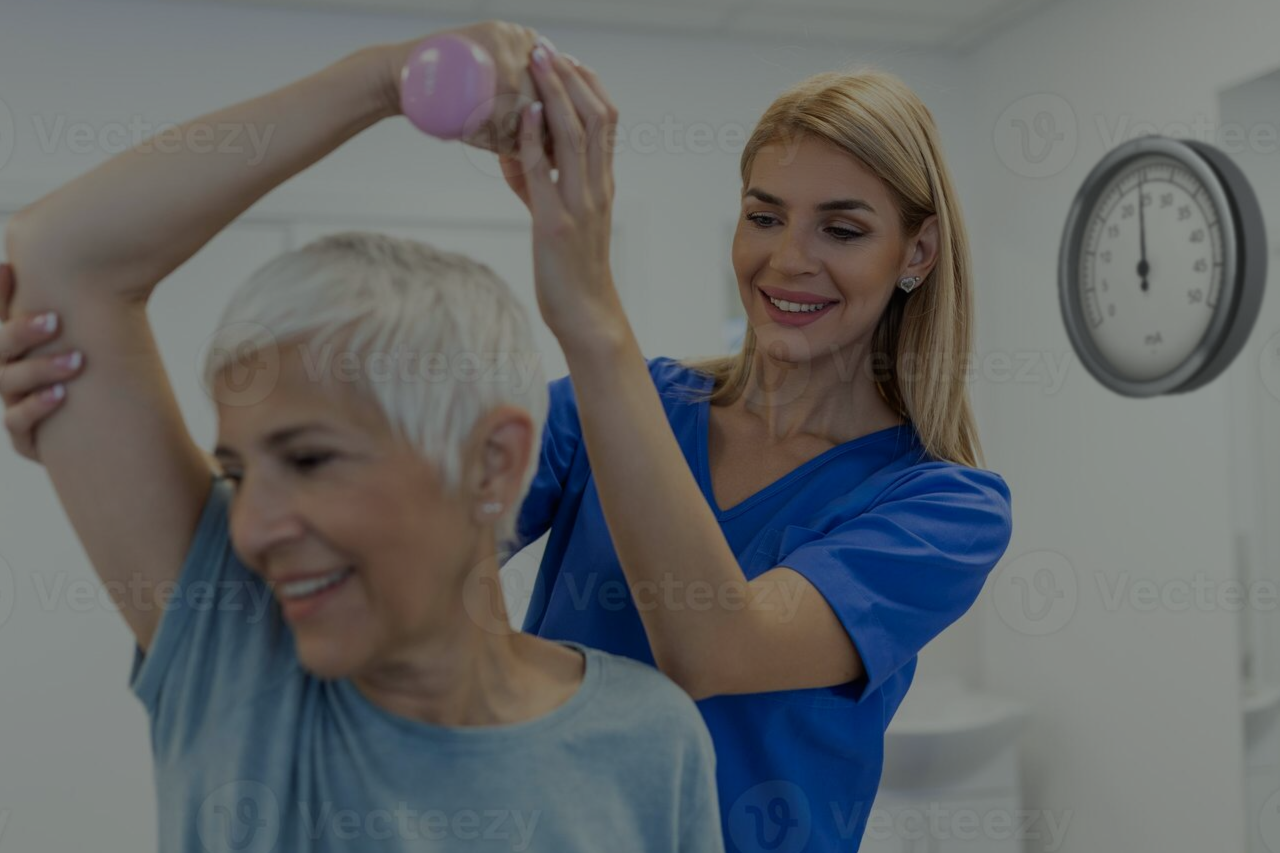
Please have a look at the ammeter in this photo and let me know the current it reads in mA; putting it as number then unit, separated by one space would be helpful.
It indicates 25 mA
